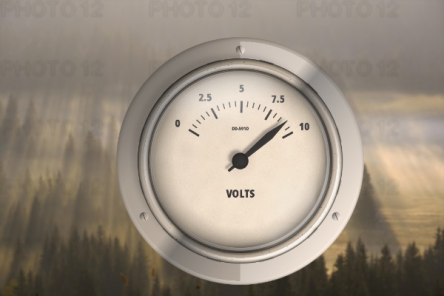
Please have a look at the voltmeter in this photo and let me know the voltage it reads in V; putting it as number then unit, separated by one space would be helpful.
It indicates 9 V
